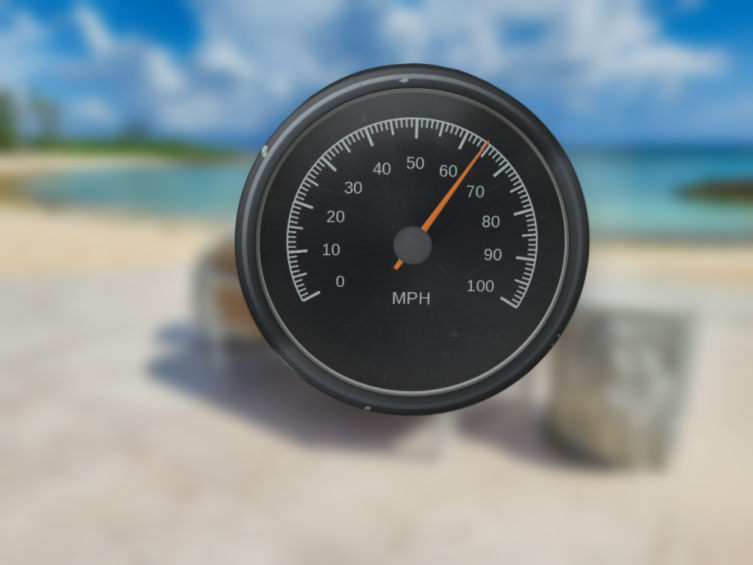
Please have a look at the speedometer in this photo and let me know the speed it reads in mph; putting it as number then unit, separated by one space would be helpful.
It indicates 64 mph
